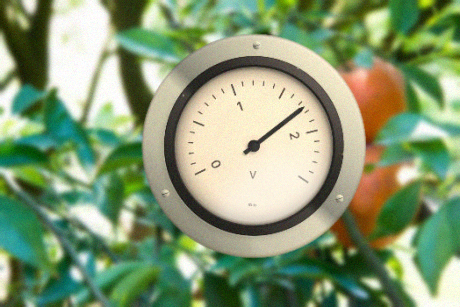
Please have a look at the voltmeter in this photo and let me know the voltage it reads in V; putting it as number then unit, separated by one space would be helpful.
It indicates 1.75 V
